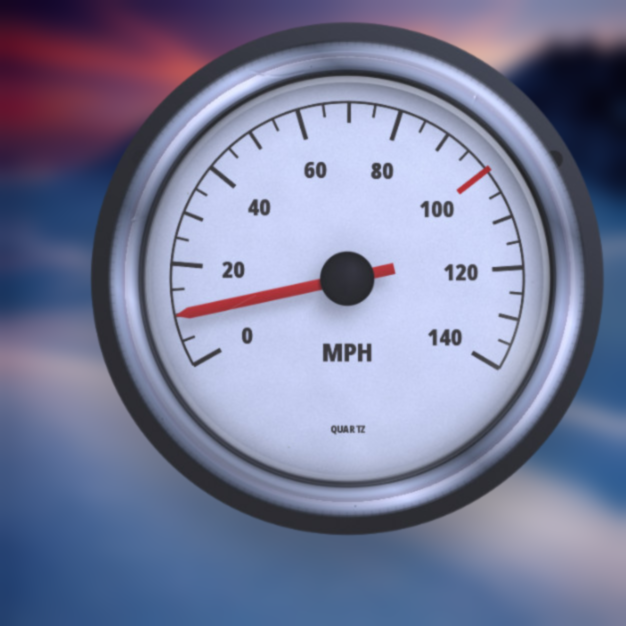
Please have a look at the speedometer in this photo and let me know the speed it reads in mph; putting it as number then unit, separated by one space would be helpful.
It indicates 10 mph
